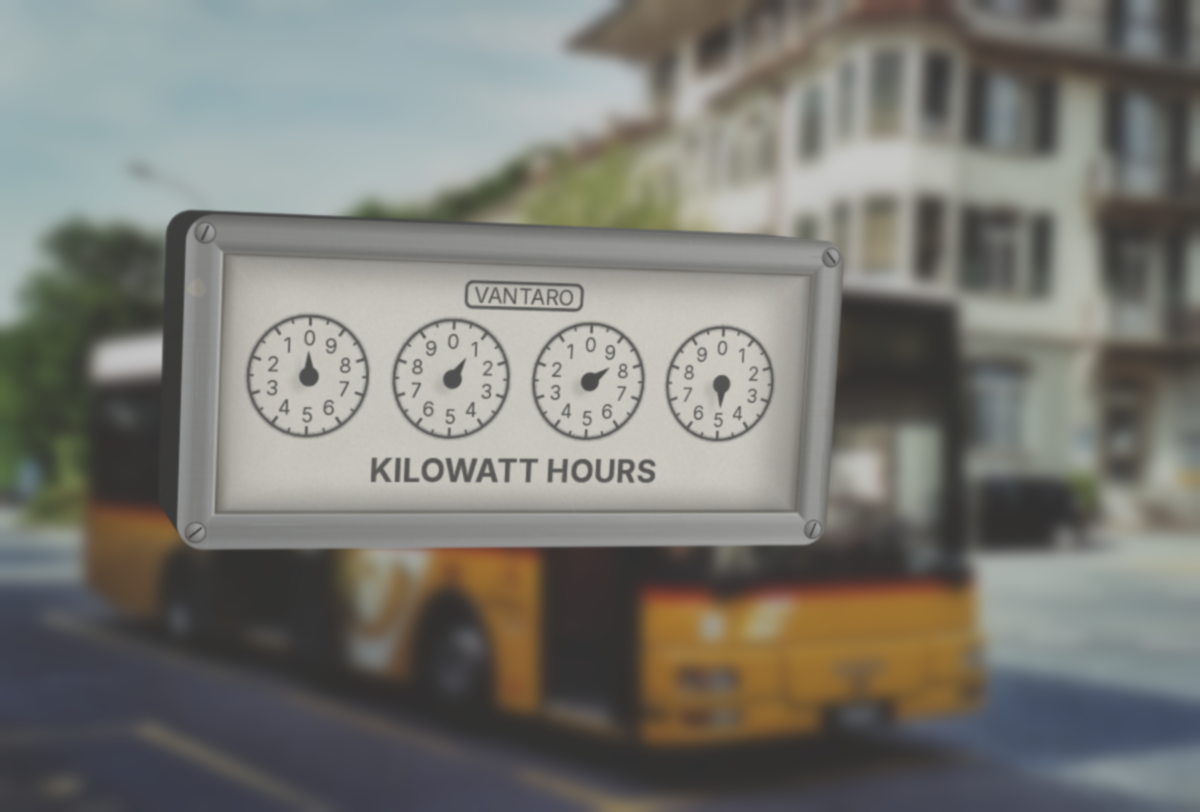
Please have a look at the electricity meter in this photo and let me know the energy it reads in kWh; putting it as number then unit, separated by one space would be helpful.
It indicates 85 kWh
